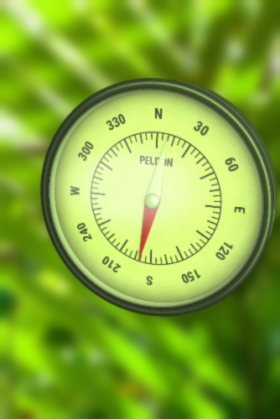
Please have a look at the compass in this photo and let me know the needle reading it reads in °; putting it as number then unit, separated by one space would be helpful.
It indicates 190 °
